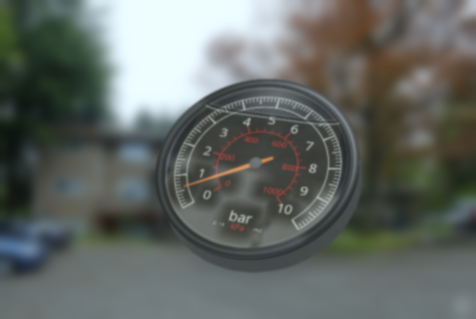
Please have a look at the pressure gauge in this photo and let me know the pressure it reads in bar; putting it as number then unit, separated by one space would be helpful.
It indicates 0.5 bar
